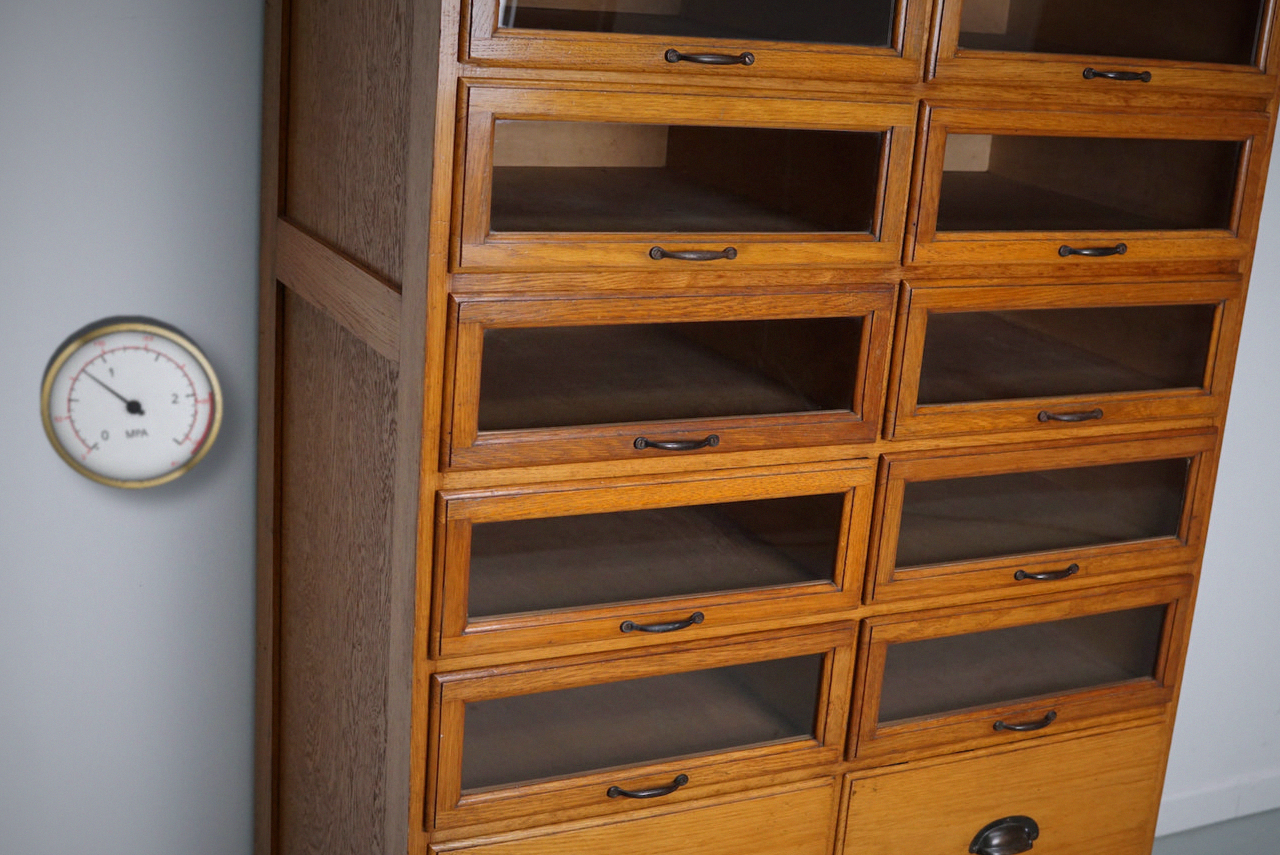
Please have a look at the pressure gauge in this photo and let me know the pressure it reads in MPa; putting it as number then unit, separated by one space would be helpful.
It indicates 0.8 MPa
